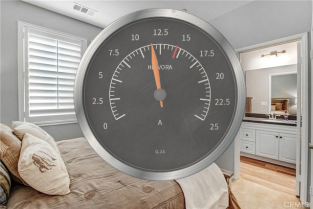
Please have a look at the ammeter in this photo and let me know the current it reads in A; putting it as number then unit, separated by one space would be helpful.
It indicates 11.5 A
